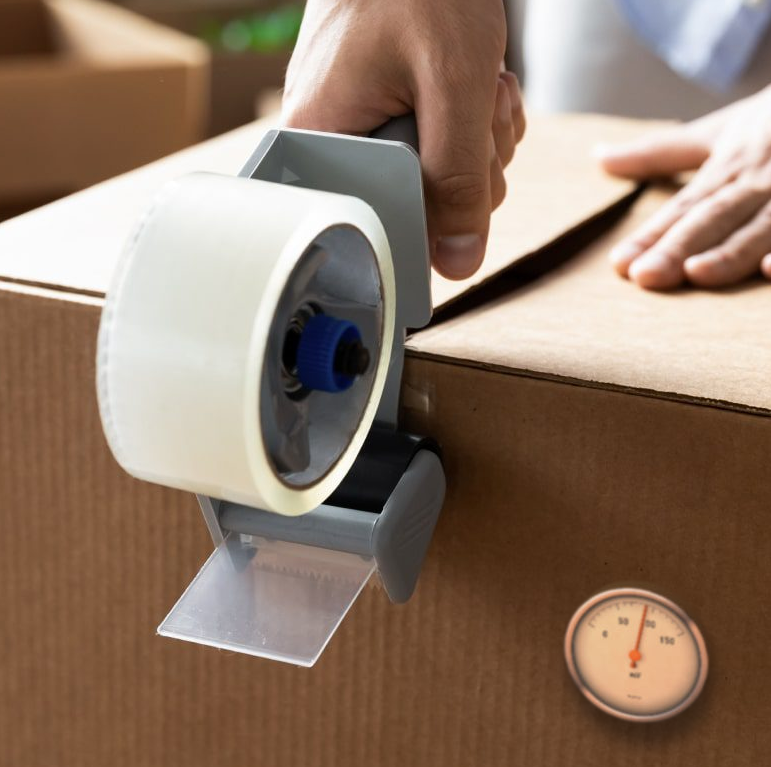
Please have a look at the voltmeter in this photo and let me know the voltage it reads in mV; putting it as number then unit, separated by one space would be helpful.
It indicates 90 mV
